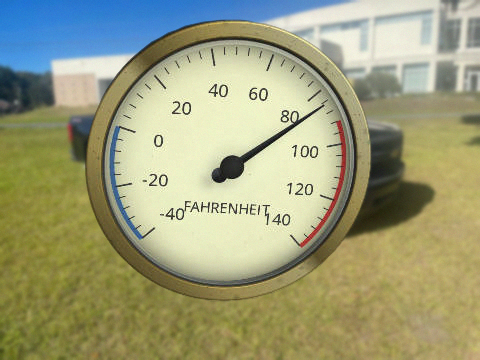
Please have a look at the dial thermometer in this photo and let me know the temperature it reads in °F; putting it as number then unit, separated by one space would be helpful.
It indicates 84 °F
